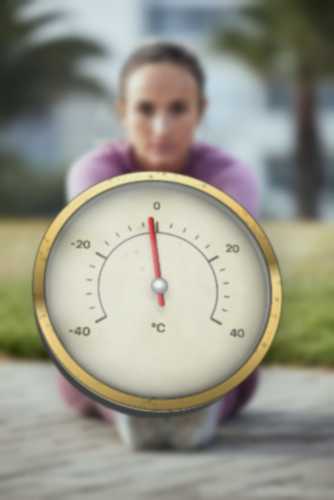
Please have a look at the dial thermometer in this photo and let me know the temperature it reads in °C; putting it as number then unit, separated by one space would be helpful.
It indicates -2 °C
